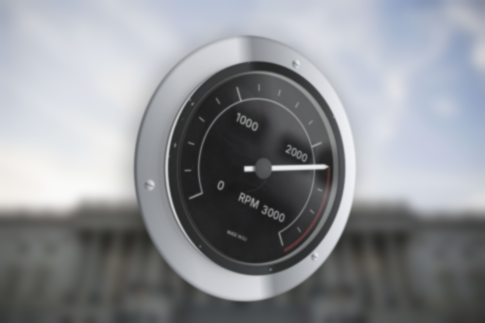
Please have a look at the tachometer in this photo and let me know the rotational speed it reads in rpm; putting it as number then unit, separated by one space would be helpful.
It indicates 2200 rpm
